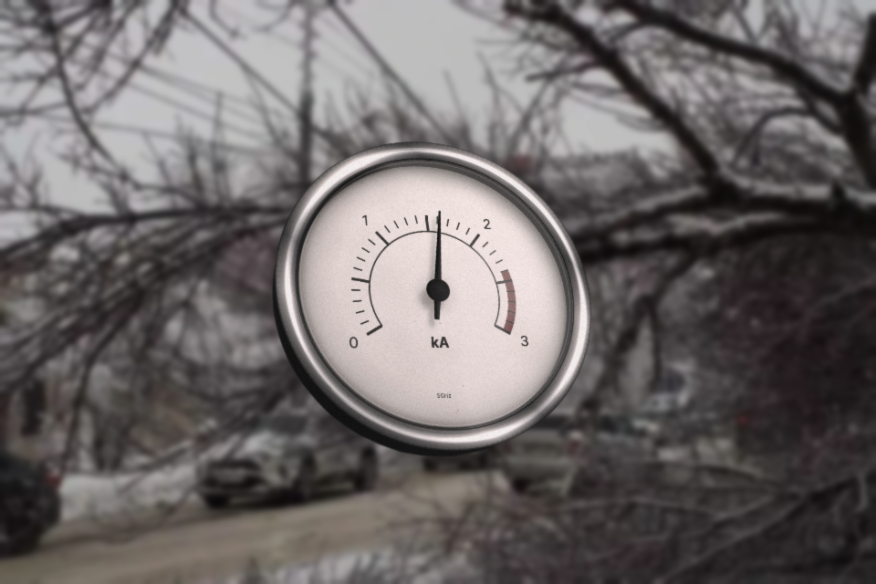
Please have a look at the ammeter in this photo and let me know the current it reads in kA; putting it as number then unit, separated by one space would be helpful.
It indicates 1.6 kA
